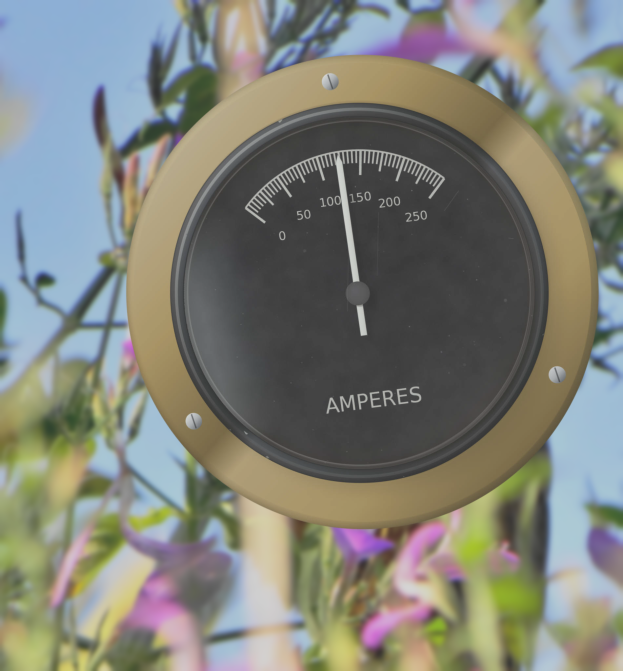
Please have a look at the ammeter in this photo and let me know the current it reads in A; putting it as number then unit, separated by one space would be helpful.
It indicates 125 A
